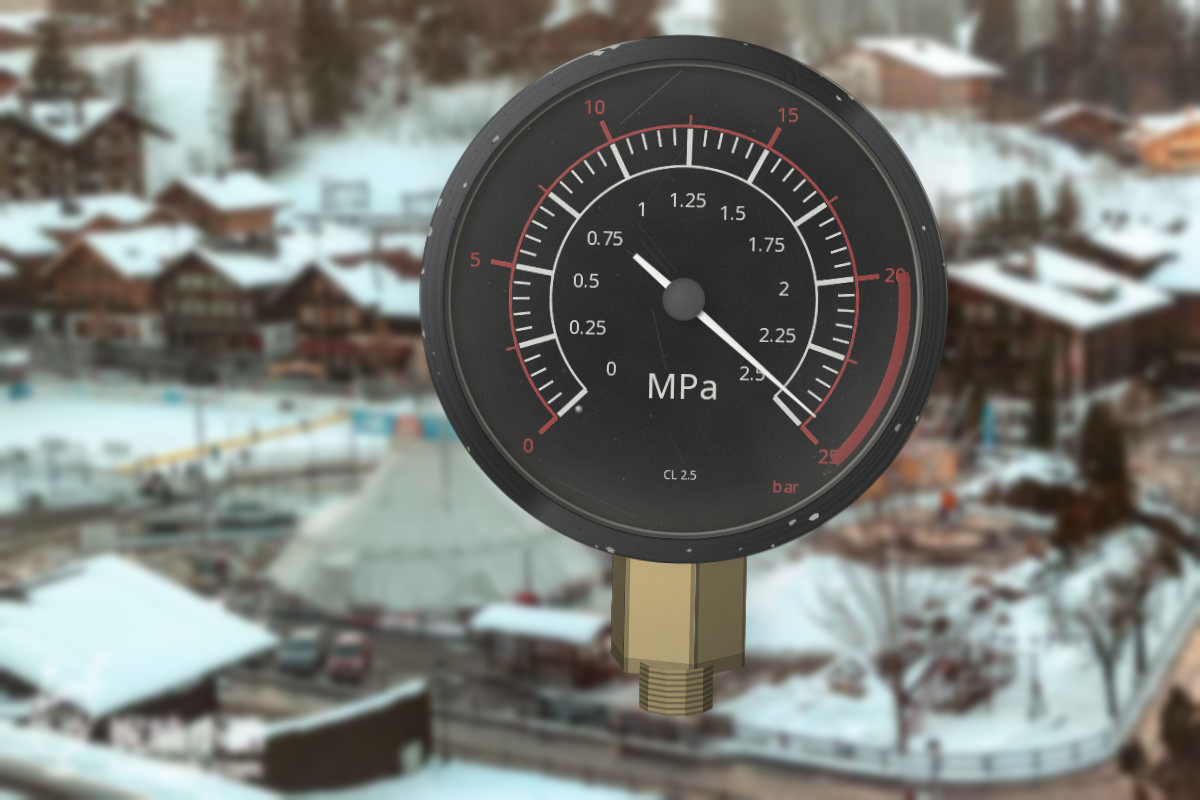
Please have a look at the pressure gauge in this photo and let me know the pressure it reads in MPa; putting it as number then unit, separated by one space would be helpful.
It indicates 2.45 MPa
